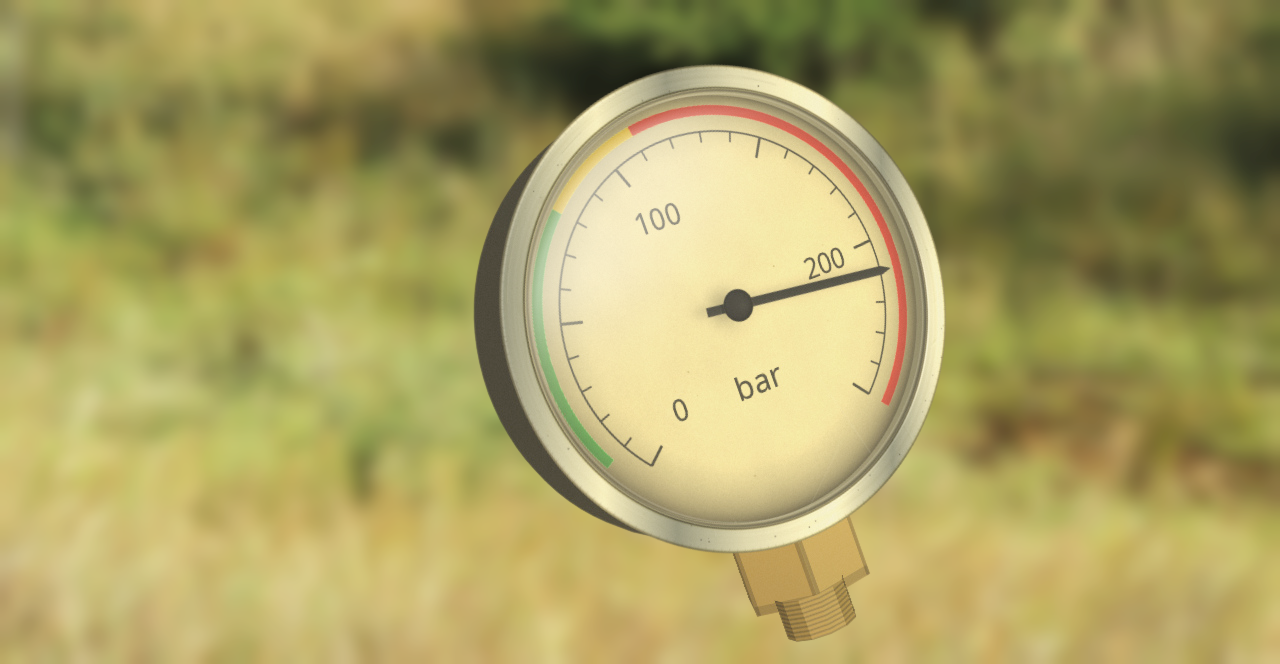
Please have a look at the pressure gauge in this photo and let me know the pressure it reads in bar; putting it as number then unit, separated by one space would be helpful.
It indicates 210 bar
